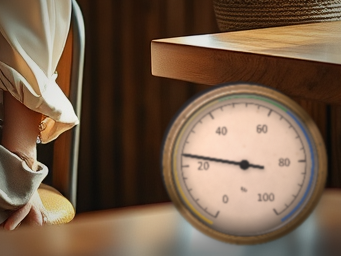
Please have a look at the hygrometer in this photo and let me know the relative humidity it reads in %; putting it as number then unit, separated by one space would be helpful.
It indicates 24 %
